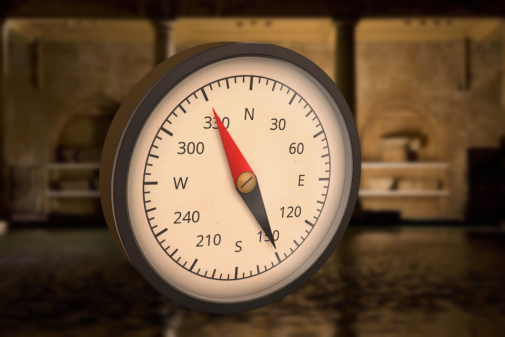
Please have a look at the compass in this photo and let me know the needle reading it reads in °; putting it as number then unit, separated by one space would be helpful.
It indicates 330 °
